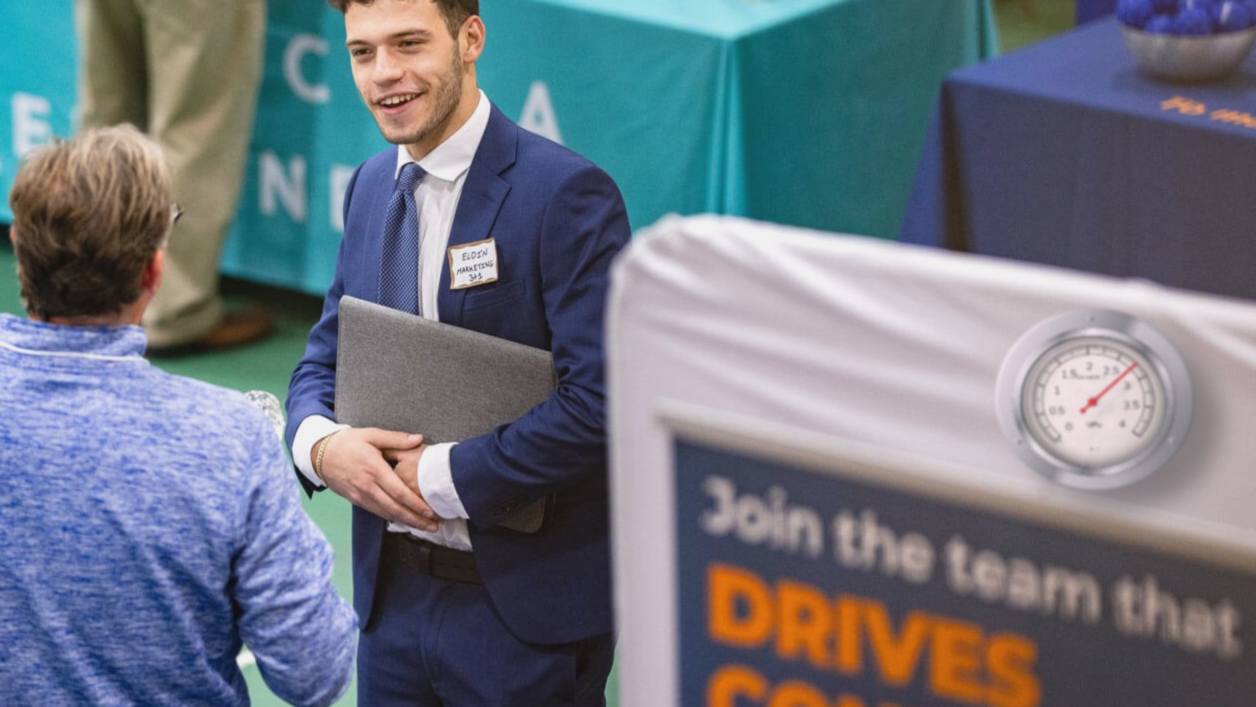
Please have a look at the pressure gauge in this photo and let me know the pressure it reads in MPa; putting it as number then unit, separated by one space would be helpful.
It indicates 2.75 MPa
